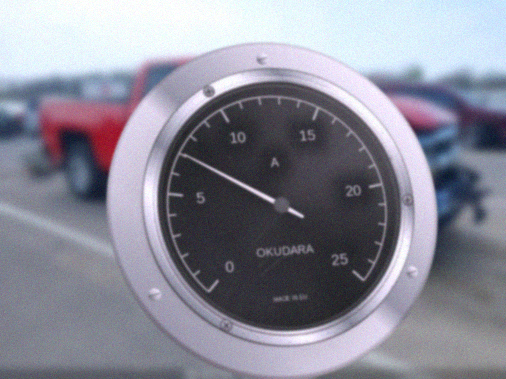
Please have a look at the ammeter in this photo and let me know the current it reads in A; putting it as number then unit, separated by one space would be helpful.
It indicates 7 A
